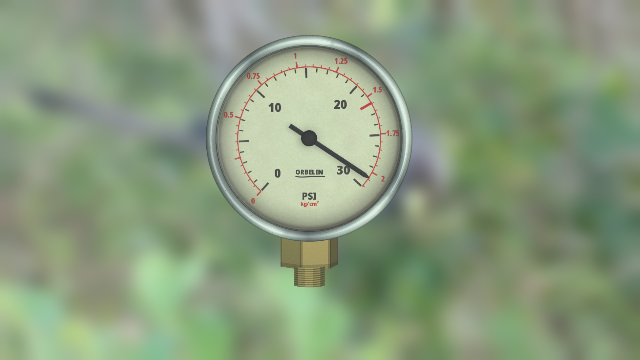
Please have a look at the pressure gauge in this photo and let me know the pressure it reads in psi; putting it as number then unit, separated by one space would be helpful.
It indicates 29 psi
